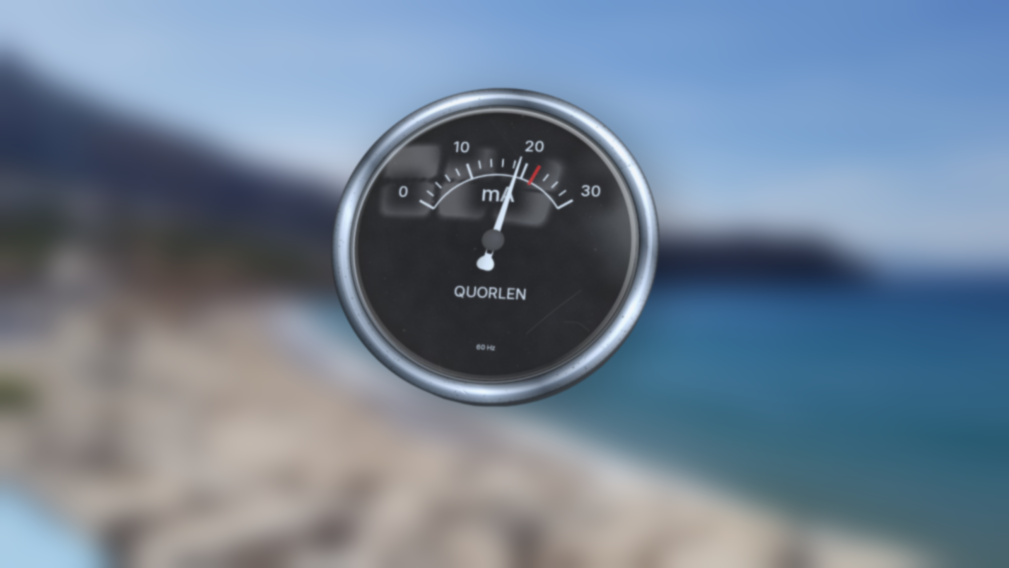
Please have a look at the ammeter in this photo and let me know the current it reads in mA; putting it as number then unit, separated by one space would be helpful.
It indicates 19 mA
